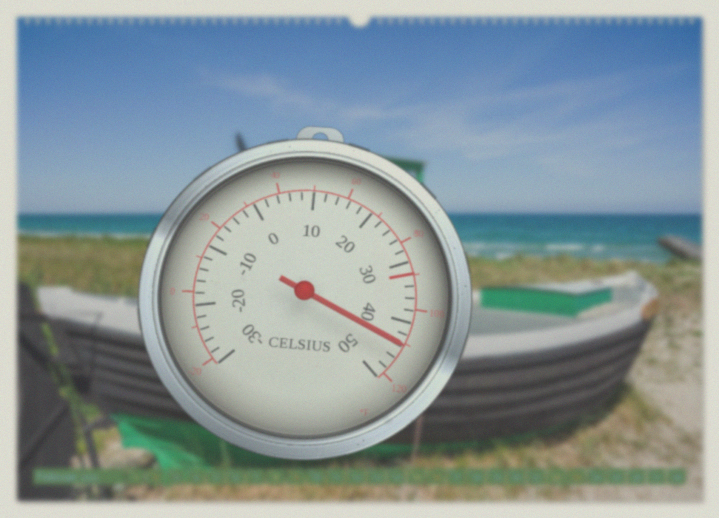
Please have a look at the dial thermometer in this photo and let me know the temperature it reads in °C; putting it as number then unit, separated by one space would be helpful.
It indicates 44 °C
